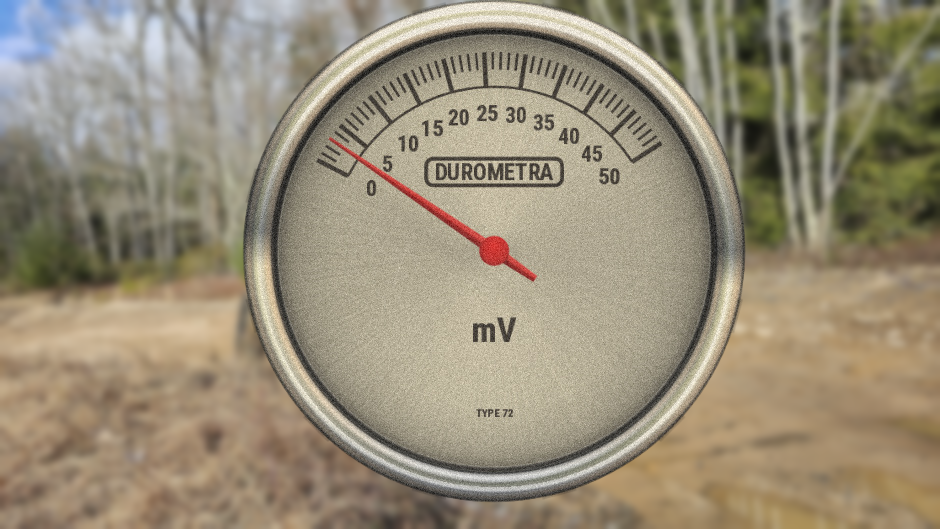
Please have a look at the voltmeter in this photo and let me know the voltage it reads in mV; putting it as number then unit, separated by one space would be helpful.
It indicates 3 mV
